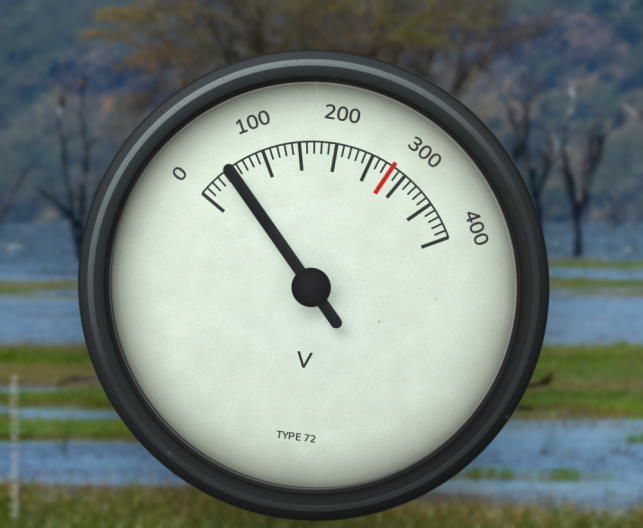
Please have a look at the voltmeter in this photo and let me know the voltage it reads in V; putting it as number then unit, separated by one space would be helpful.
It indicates 50 V
